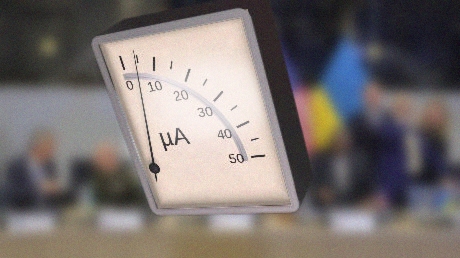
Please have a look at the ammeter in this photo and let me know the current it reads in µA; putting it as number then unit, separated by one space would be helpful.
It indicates 5 µA
